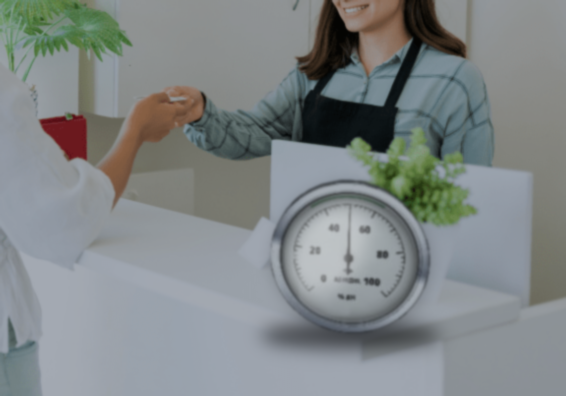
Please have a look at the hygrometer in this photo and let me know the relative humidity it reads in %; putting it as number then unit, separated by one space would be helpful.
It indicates 50 %
